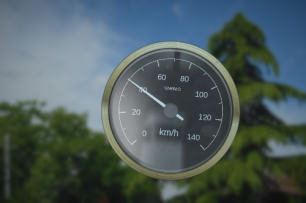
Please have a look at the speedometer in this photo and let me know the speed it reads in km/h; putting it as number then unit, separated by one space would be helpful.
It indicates 40 km/h
